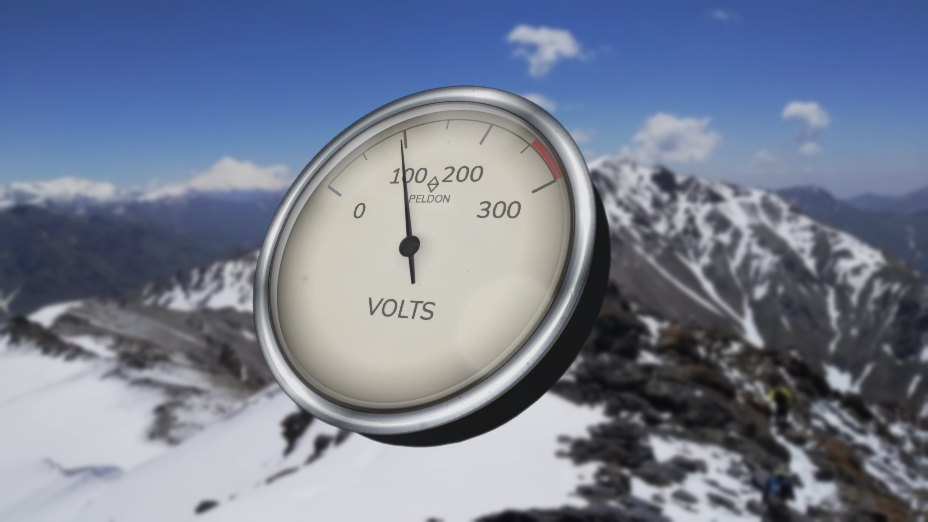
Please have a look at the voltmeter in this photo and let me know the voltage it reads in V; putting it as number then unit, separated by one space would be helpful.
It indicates 100 V
